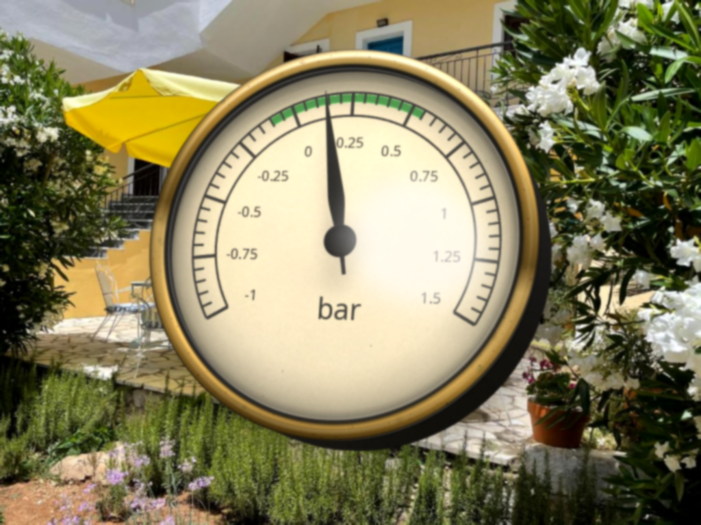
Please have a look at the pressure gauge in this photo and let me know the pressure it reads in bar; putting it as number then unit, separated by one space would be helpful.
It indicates 0.15 bar
